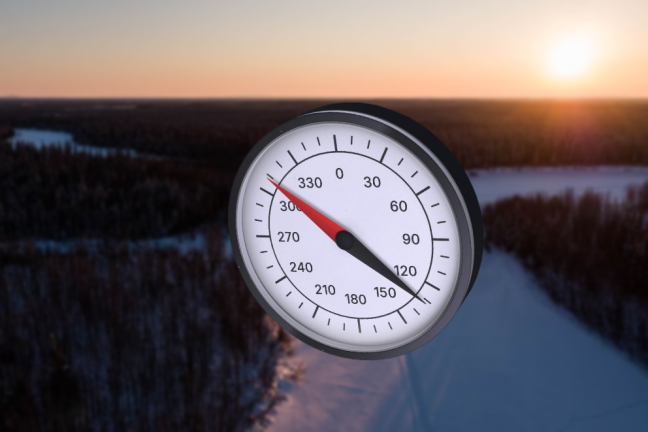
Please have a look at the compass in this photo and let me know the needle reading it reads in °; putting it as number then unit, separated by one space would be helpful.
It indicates 310 °
